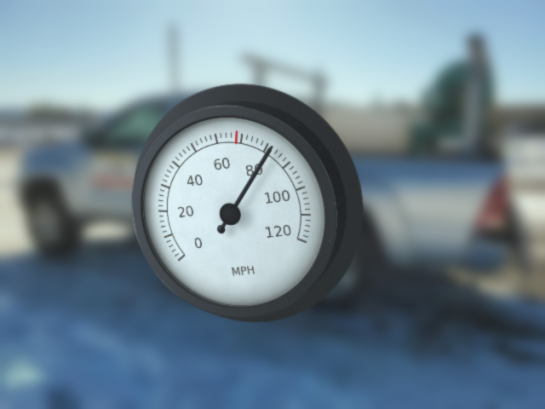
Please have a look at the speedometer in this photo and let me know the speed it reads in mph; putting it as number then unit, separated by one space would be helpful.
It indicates 82 mph
